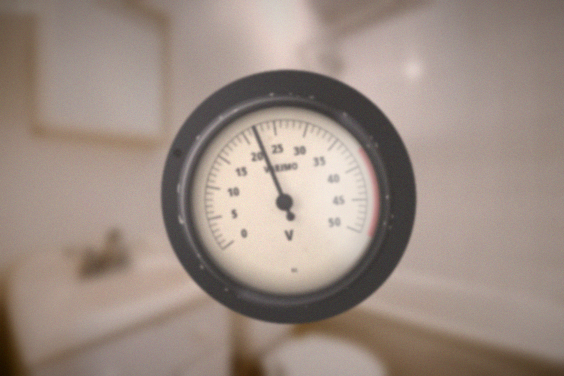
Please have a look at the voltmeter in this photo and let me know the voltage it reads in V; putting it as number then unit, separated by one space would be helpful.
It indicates 22 V
